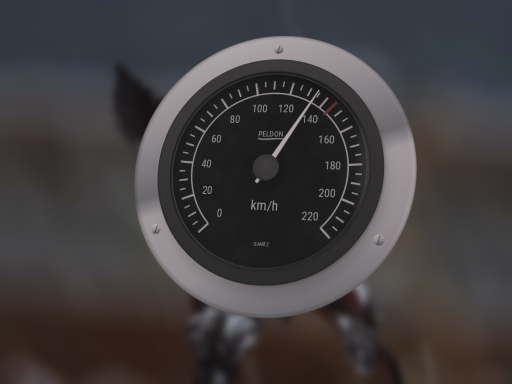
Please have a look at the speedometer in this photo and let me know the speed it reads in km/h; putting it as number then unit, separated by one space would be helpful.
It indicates 135 km/h
